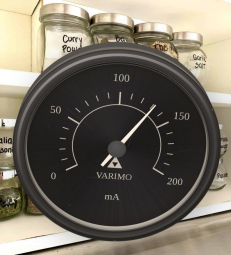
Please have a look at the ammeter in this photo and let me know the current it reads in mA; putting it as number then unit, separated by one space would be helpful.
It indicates 130 mA
